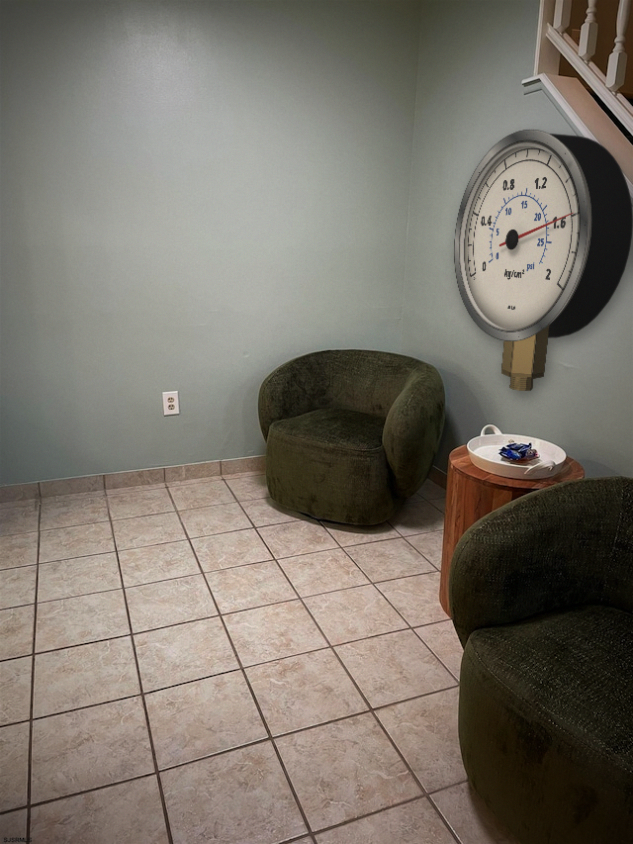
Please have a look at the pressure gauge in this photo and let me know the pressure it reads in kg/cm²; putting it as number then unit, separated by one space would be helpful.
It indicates 1.6 kg/cm²
